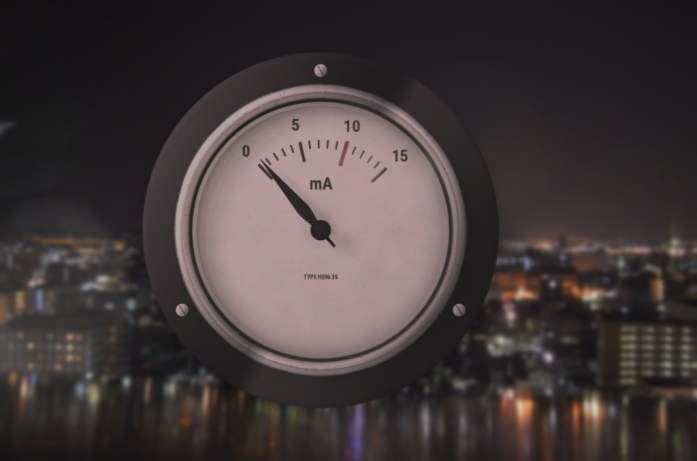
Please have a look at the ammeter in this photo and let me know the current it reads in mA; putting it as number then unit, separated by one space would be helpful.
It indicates 0.5 mA
